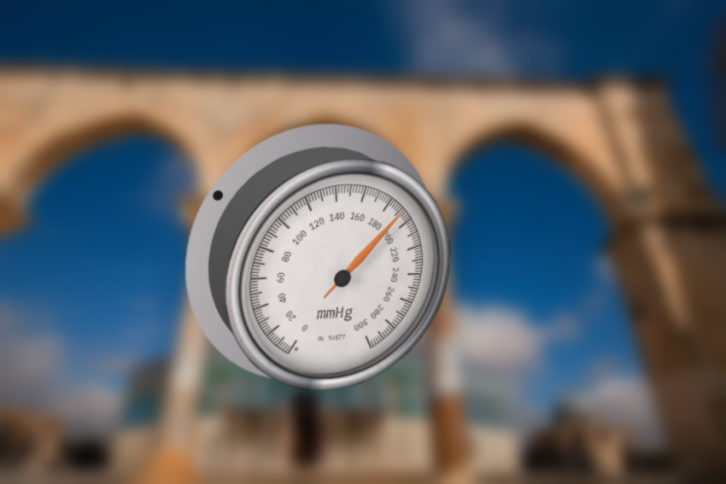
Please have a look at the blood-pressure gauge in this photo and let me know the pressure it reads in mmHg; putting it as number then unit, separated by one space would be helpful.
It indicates 190 mmHg
